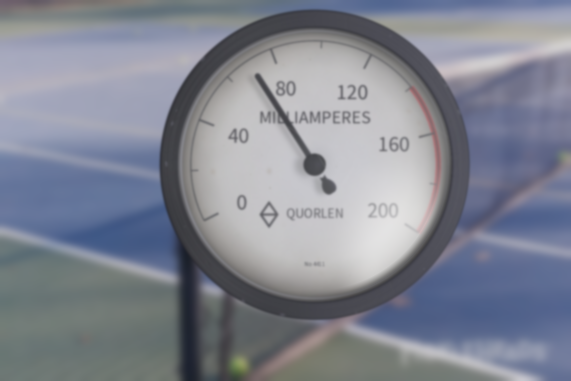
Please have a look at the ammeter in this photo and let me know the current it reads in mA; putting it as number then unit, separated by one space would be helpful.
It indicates 70 mA
